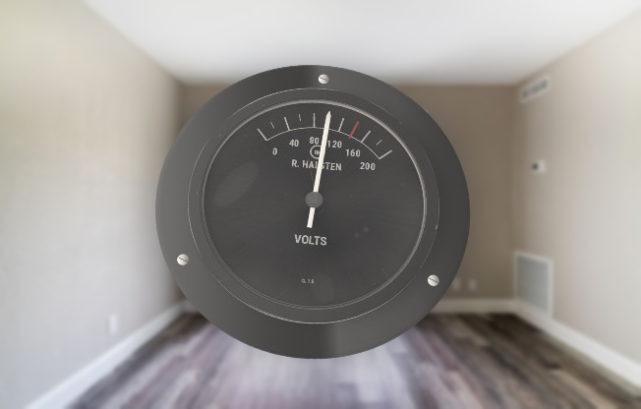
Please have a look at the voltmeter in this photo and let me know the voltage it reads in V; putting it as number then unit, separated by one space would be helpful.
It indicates 100 V
